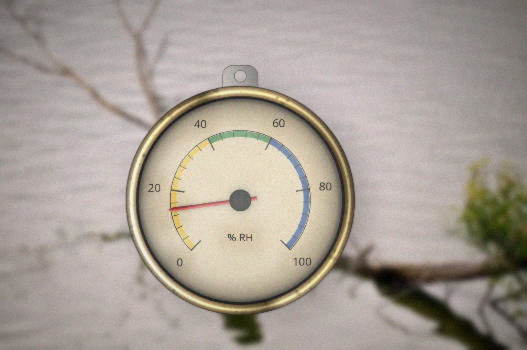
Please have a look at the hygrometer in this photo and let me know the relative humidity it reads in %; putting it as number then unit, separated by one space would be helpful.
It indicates 14 %
